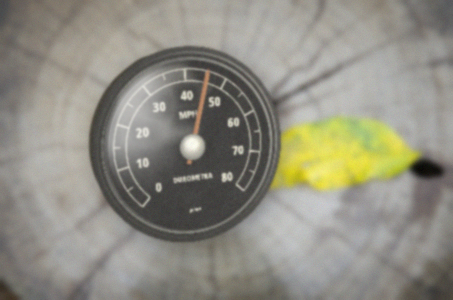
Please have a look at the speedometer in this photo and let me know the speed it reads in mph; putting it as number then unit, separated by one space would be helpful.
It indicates 45 mph
